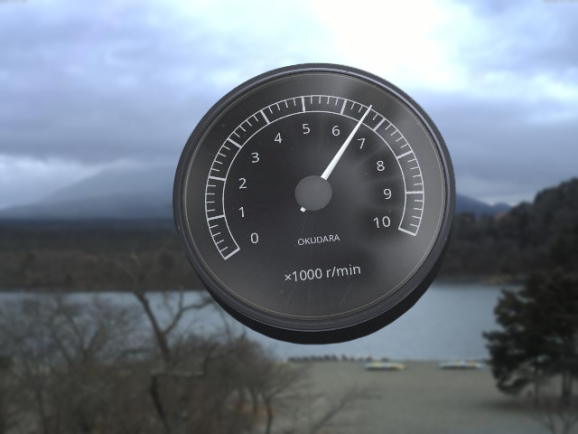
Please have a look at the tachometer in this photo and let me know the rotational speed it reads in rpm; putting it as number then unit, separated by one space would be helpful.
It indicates 6600 rpm
